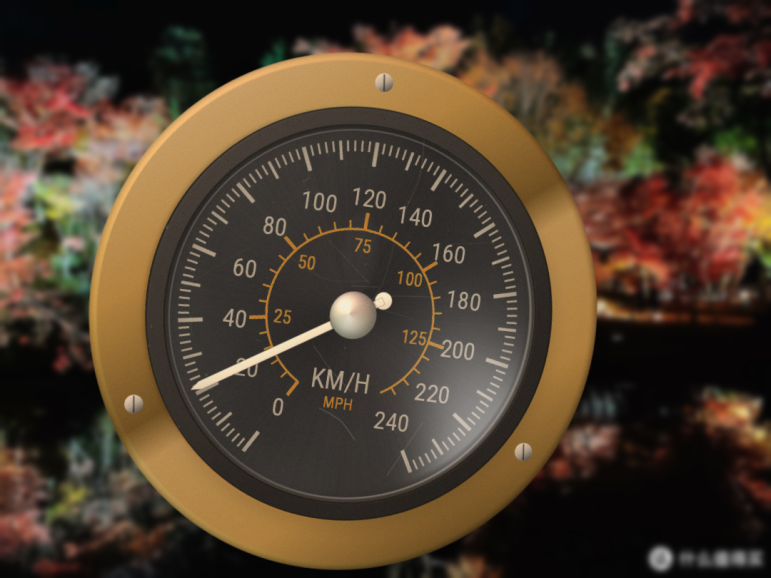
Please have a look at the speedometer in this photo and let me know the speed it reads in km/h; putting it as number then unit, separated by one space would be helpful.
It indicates 22 km/h
